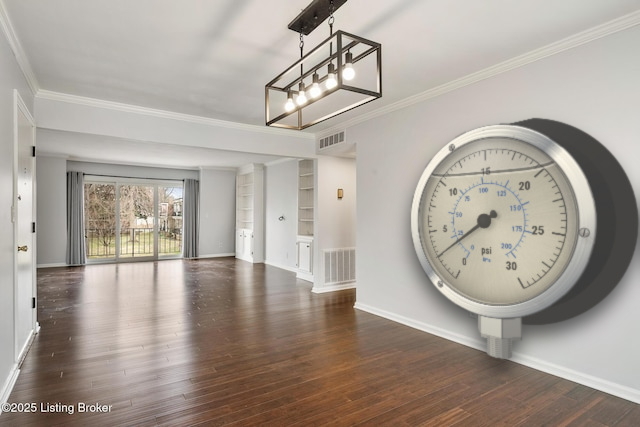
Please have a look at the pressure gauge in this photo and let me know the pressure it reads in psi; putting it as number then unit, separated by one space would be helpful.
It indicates 2.5 psi
